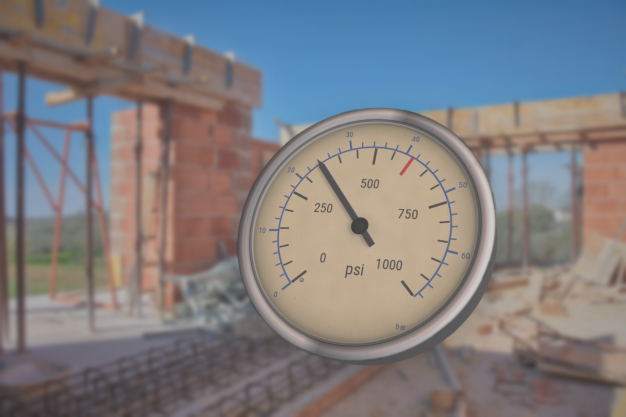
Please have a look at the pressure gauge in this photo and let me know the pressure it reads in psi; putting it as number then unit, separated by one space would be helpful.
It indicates 350 psi
